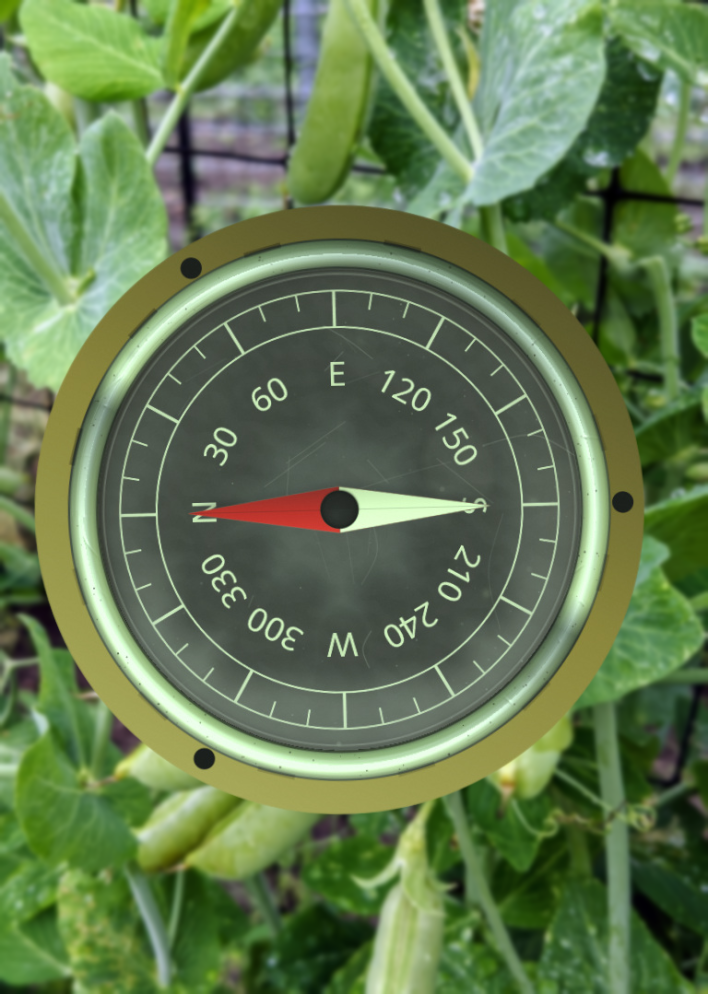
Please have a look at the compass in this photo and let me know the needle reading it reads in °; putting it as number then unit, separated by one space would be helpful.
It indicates 0 °
